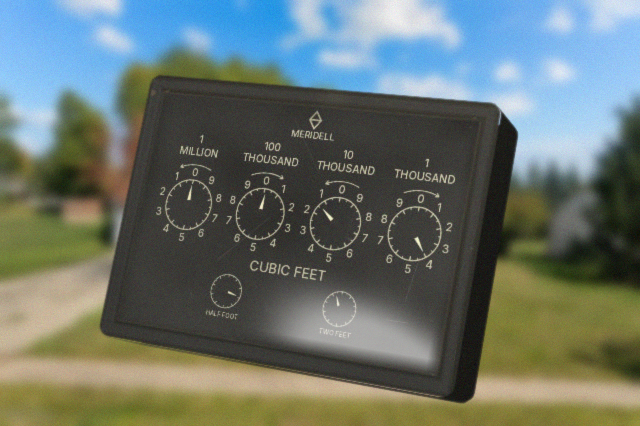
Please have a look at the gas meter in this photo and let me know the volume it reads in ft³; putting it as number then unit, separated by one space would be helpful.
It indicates 1400 ft³
